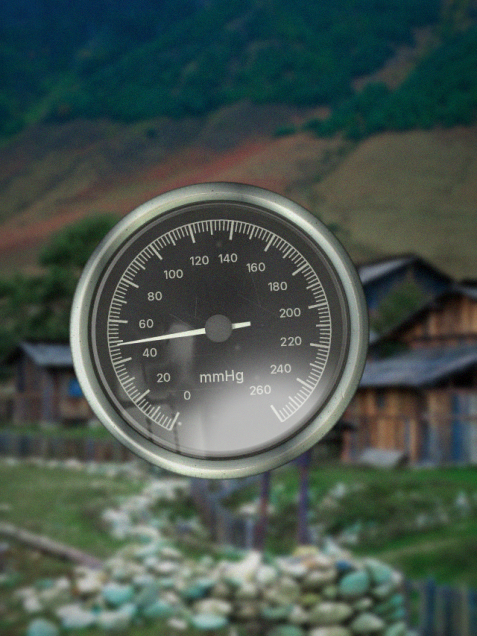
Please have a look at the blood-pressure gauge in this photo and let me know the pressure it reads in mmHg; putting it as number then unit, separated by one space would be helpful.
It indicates 48 mmHg
